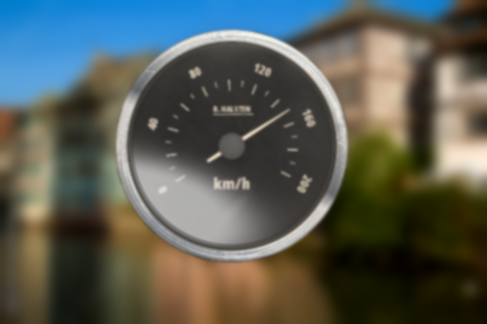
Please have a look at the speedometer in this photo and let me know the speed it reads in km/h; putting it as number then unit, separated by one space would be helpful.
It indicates 150 km/h
